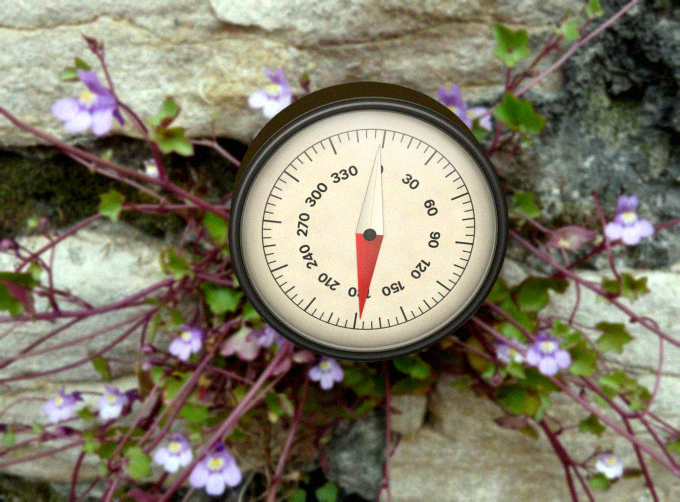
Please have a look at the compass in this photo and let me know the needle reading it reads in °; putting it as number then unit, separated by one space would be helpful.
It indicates 177.5 °
